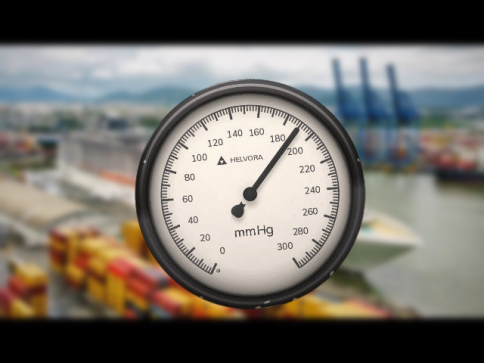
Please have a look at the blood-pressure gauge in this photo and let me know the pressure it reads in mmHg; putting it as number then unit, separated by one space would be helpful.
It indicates 190 mmHg
